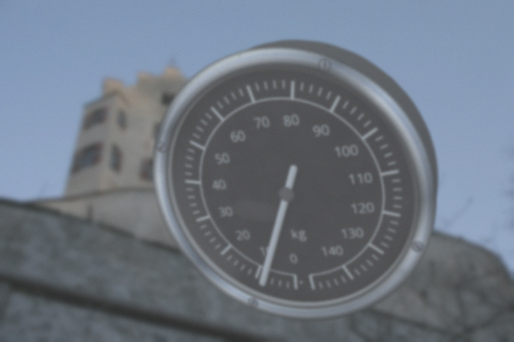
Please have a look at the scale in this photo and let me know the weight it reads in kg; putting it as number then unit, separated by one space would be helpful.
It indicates 8 kg
